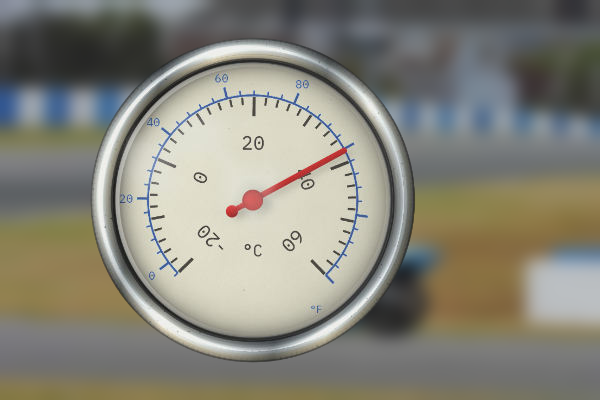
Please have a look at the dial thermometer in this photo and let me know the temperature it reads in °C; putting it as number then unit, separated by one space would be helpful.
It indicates 38 °C
